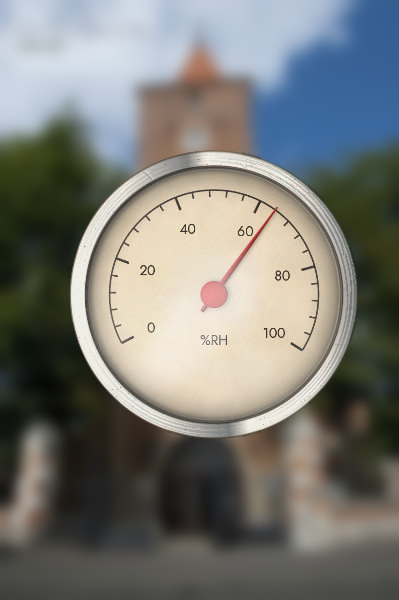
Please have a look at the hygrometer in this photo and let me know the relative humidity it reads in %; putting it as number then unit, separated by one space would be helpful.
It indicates 64 %
